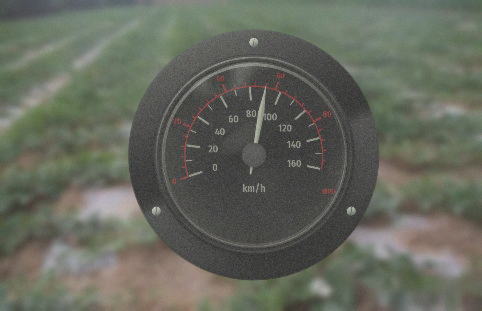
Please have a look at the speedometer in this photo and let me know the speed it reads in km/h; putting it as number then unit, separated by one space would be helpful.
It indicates 90 km/h
